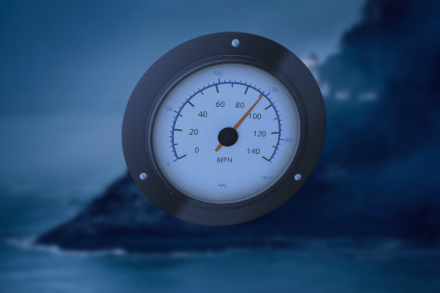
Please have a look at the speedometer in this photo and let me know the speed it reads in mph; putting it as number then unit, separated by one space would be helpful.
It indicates 90 mph
